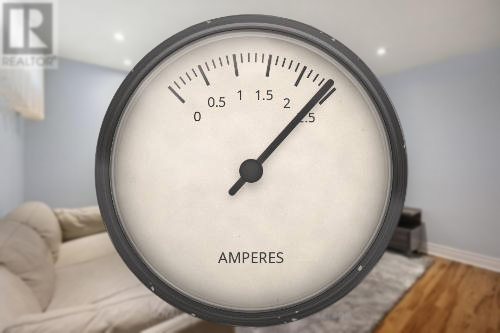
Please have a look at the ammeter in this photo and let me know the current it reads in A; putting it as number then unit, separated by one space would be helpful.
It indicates 2.4 A
